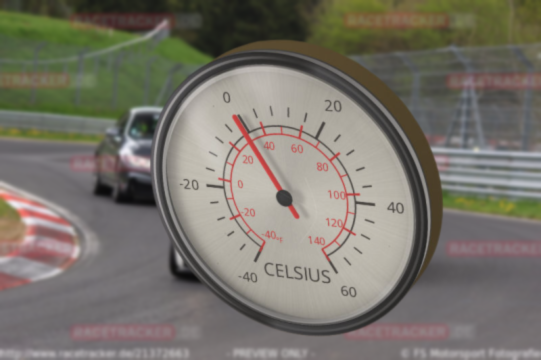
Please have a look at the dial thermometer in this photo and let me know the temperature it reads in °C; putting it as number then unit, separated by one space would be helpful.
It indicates 0 °C
